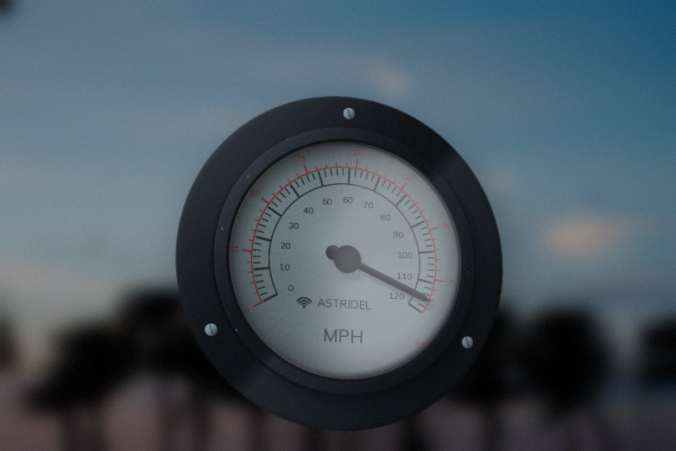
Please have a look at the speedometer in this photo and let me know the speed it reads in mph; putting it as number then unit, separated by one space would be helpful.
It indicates 116 mph
